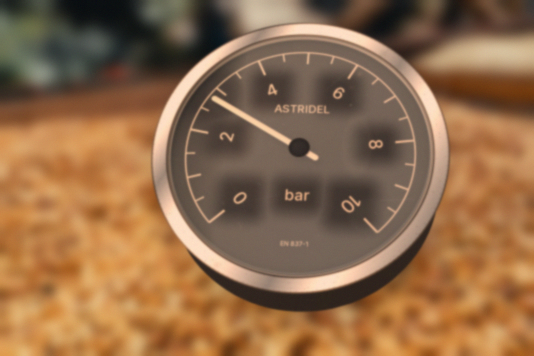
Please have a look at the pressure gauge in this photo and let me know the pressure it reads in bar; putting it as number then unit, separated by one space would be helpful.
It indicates 2.75 bar
